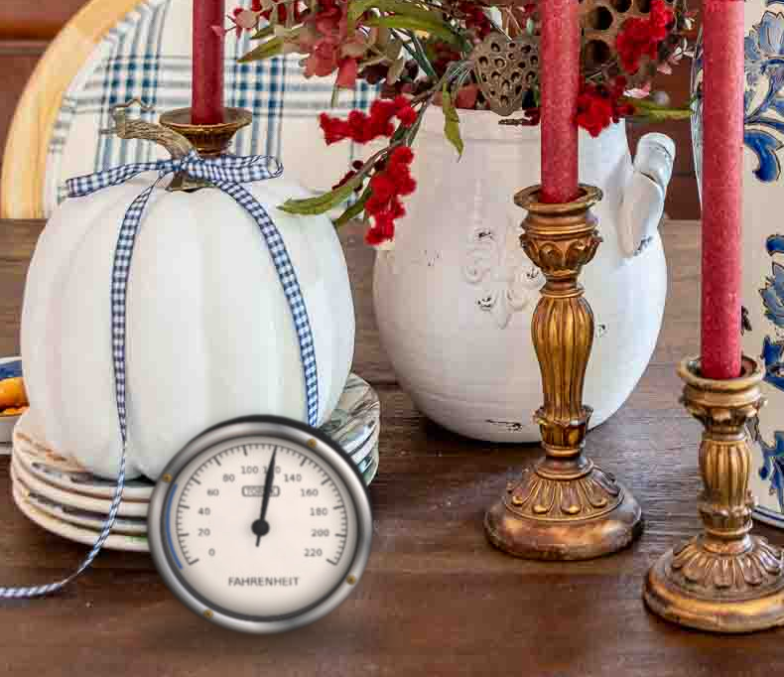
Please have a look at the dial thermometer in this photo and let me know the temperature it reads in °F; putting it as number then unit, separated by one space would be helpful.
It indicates 120 °F
